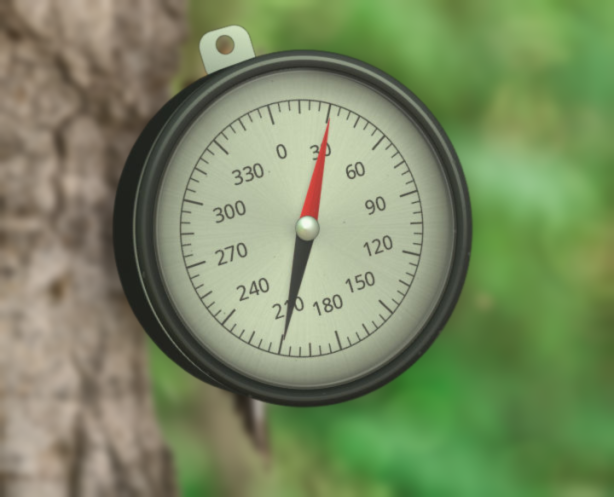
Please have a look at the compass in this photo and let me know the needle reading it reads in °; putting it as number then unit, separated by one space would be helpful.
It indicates 30 °
